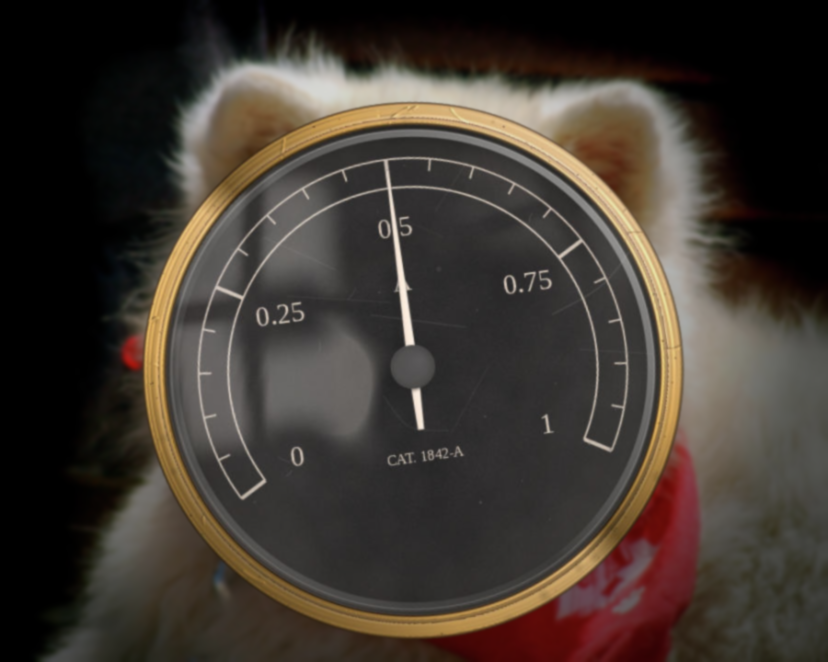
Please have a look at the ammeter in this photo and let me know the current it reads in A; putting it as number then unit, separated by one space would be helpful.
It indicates 0.5 A
